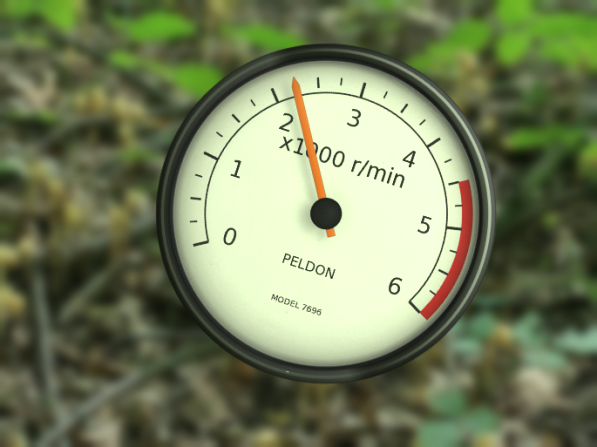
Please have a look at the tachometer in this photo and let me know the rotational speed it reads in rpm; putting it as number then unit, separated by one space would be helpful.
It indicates 2250 rpm
